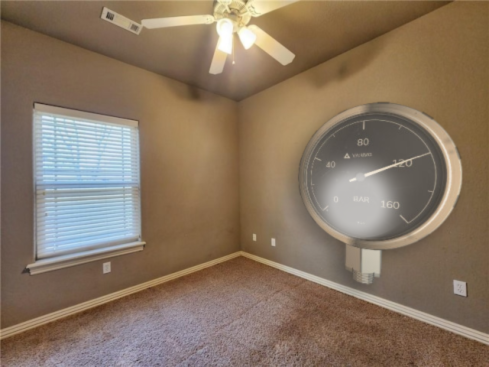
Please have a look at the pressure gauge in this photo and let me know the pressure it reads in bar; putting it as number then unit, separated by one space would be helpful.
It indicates 120 bar
